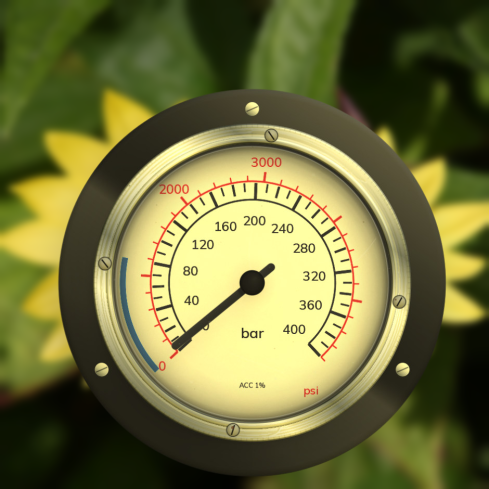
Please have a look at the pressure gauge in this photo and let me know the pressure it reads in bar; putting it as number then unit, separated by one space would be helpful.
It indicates 5 bar
